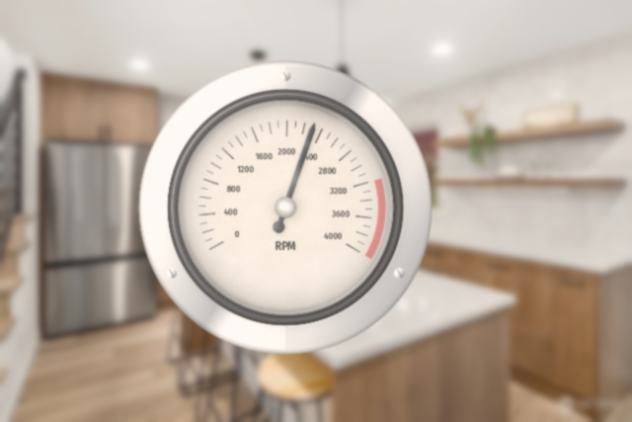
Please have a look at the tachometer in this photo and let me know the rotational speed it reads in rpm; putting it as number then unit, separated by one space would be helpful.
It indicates 2300 rpm
